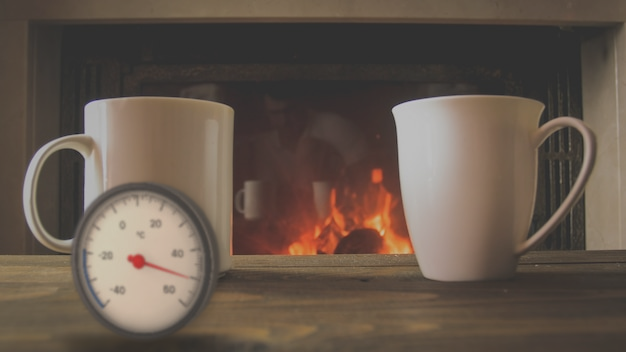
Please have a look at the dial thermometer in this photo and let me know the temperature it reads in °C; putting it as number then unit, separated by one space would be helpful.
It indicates 50 °C
